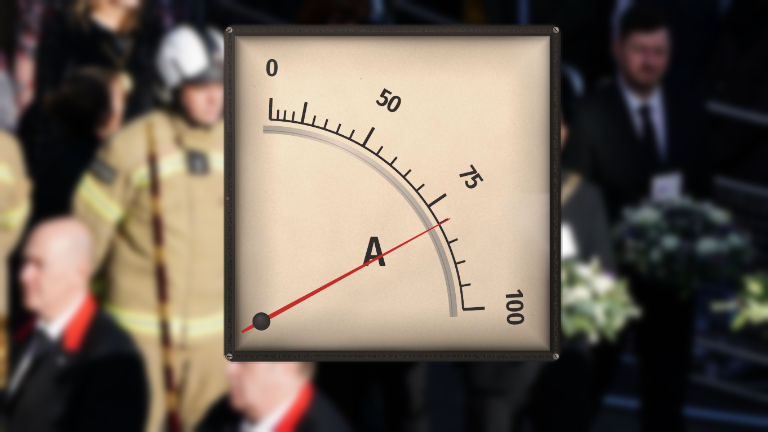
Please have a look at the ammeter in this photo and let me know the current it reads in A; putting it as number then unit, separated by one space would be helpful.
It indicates 80 A
